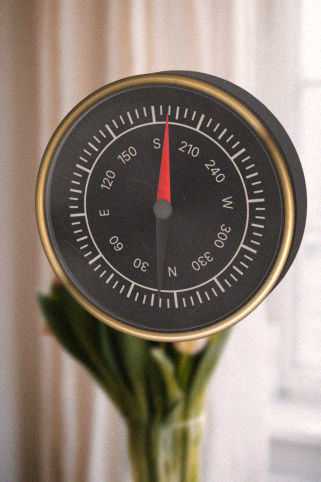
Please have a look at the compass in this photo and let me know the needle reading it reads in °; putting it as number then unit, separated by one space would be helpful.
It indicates 190 °
